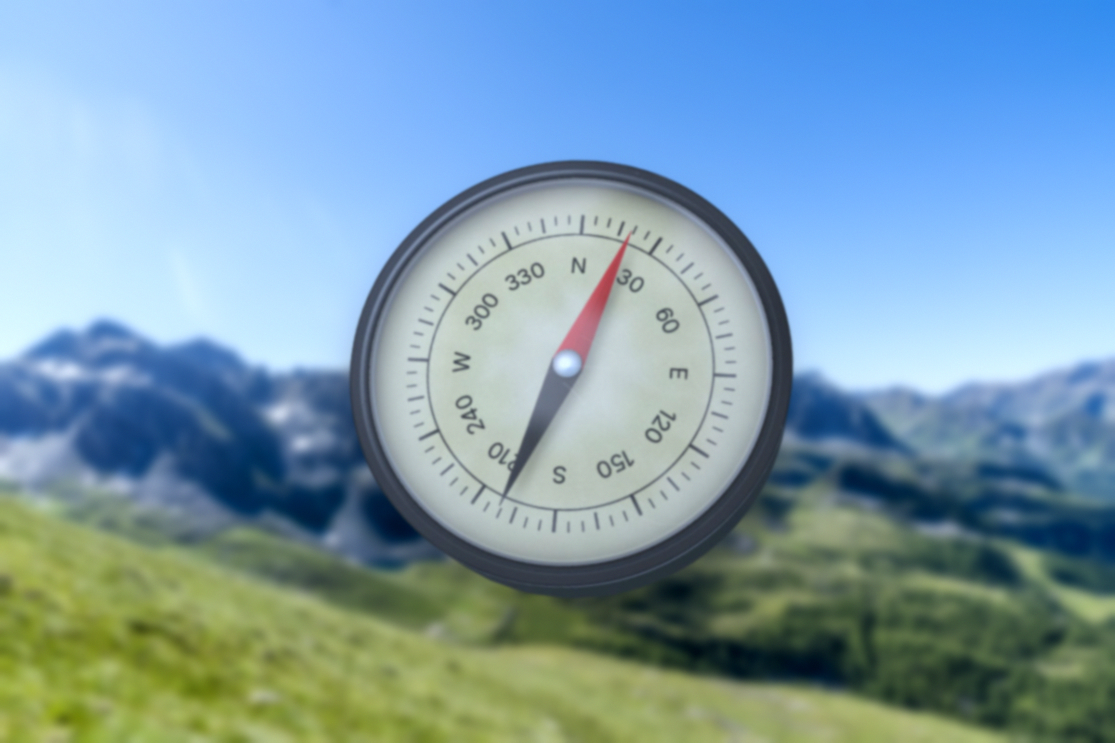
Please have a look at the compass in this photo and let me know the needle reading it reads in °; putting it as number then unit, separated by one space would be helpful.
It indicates 20 °
